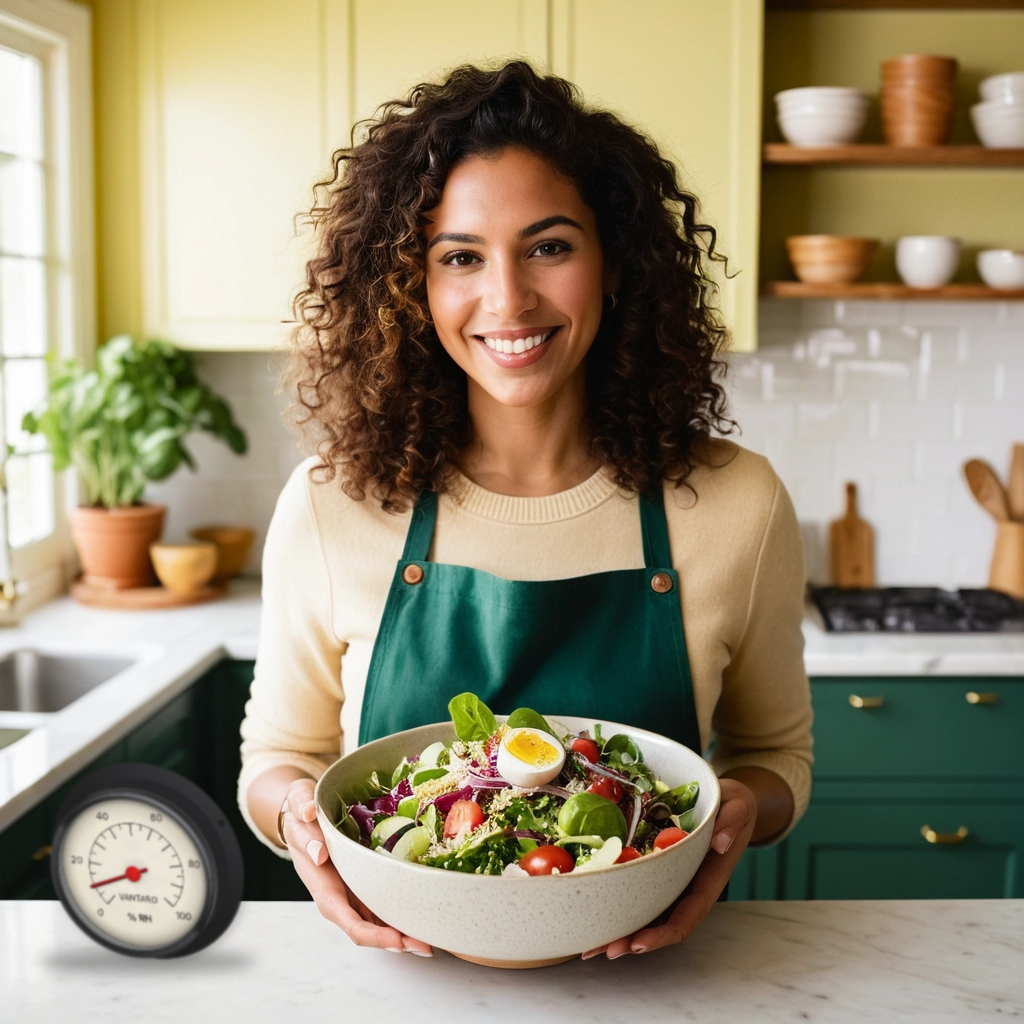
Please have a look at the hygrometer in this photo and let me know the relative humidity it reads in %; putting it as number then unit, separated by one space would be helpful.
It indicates 10 %
